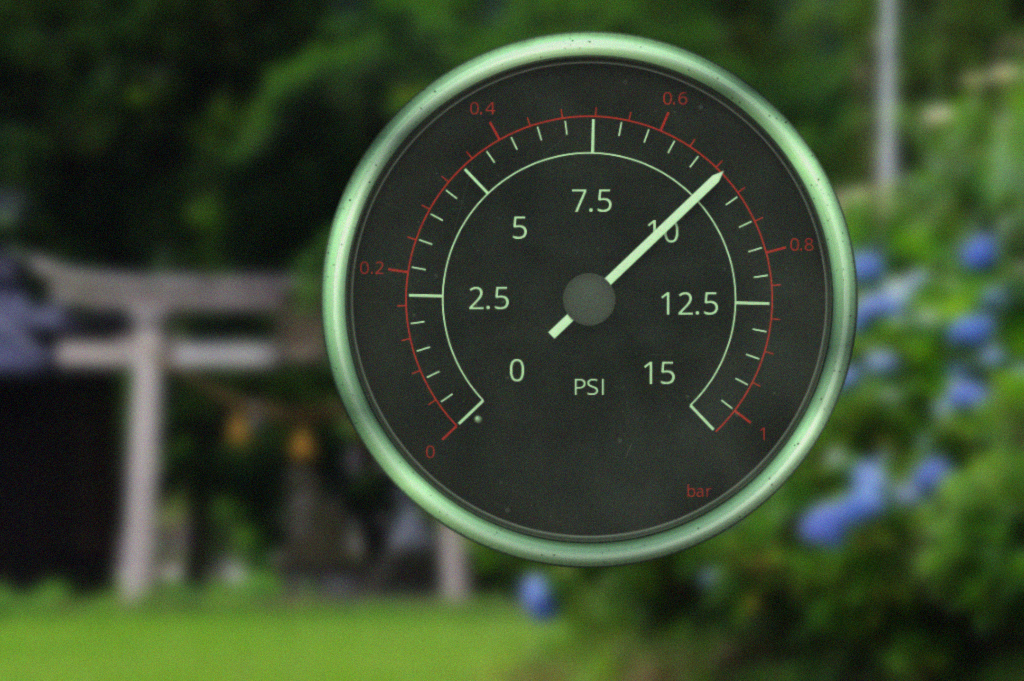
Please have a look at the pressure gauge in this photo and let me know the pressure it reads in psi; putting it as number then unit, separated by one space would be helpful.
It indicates 10 psi
